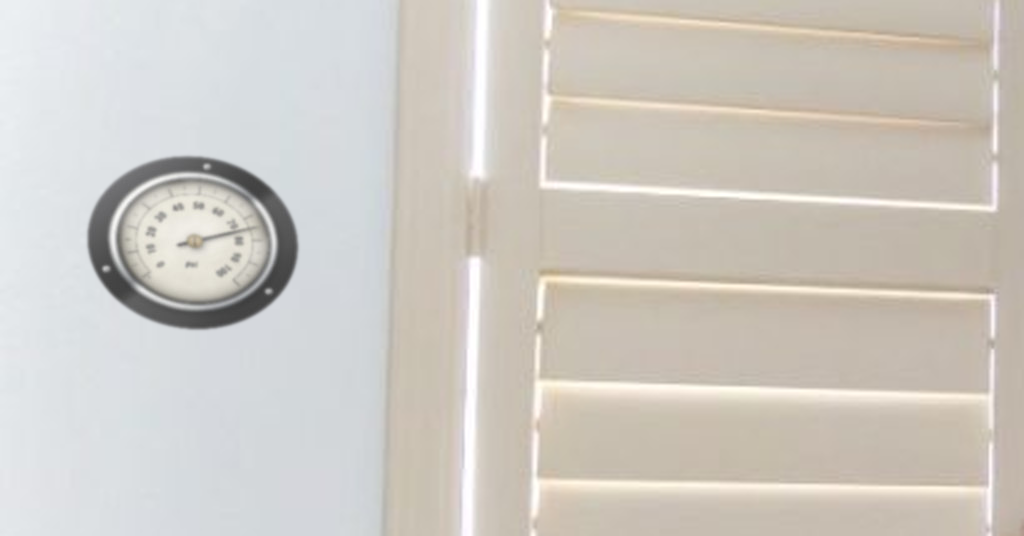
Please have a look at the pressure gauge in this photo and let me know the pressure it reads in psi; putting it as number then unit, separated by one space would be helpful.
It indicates 75 psi
